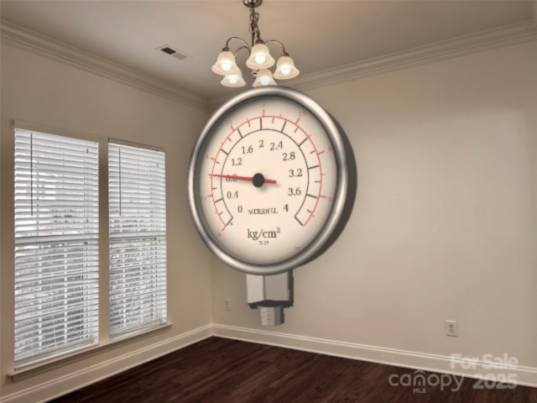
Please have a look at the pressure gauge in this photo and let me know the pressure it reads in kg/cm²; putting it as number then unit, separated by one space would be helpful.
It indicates 0.8 kg/cm²
